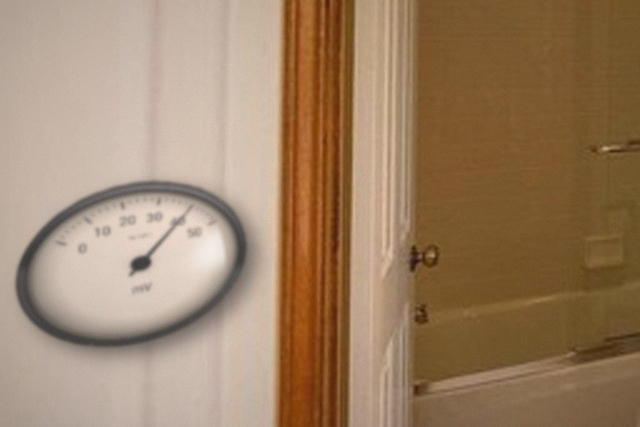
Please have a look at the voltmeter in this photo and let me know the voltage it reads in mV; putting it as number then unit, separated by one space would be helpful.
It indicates 40 mV
